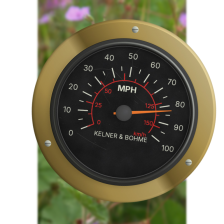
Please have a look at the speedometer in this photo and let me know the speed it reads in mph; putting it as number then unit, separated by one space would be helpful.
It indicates 82.5 mph
